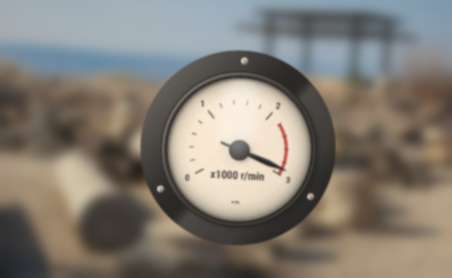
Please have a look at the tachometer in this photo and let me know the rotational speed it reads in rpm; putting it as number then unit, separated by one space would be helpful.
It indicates 2900 rpm
